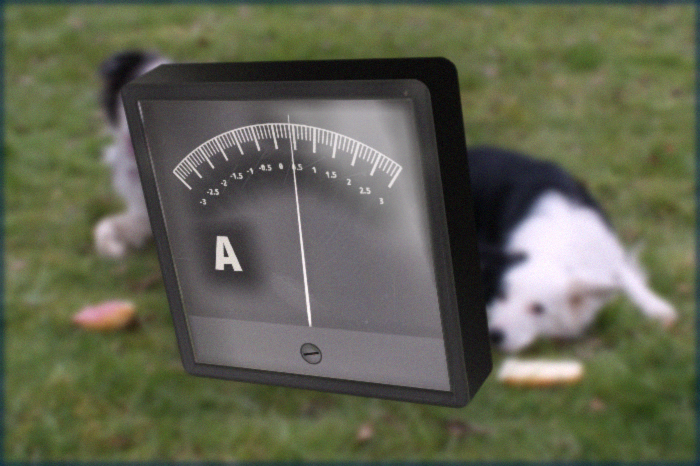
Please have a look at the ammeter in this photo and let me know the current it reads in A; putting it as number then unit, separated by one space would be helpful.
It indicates 0.5 A
